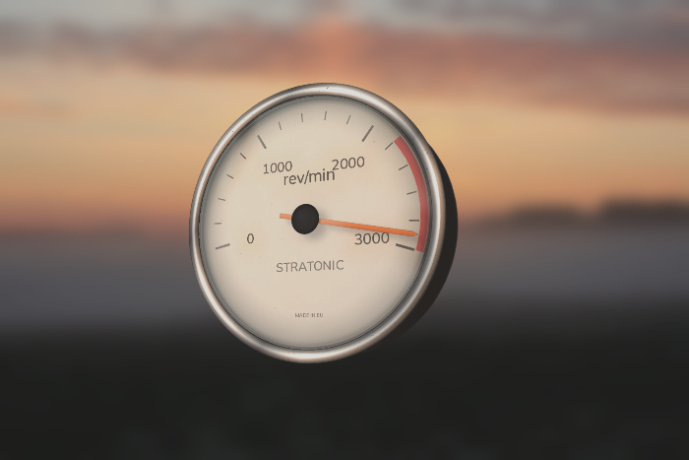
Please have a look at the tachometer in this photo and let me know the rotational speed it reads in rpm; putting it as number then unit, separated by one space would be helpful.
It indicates 2900 rpm
